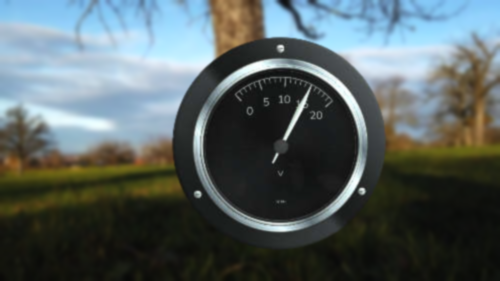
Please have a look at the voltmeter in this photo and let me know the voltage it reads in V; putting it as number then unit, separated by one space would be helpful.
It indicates 15 V
